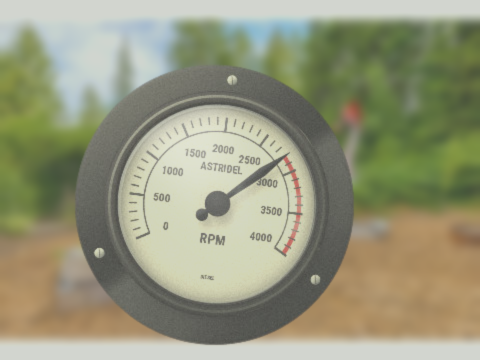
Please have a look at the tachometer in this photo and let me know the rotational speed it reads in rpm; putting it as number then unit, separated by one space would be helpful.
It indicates 2800 rpm
